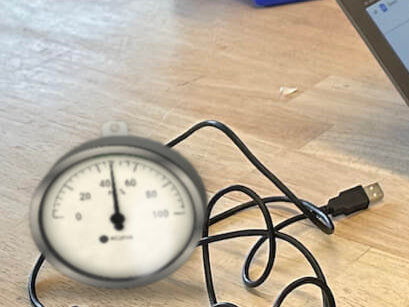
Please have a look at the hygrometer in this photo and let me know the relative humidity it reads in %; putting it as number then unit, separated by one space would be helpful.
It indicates 48 %
